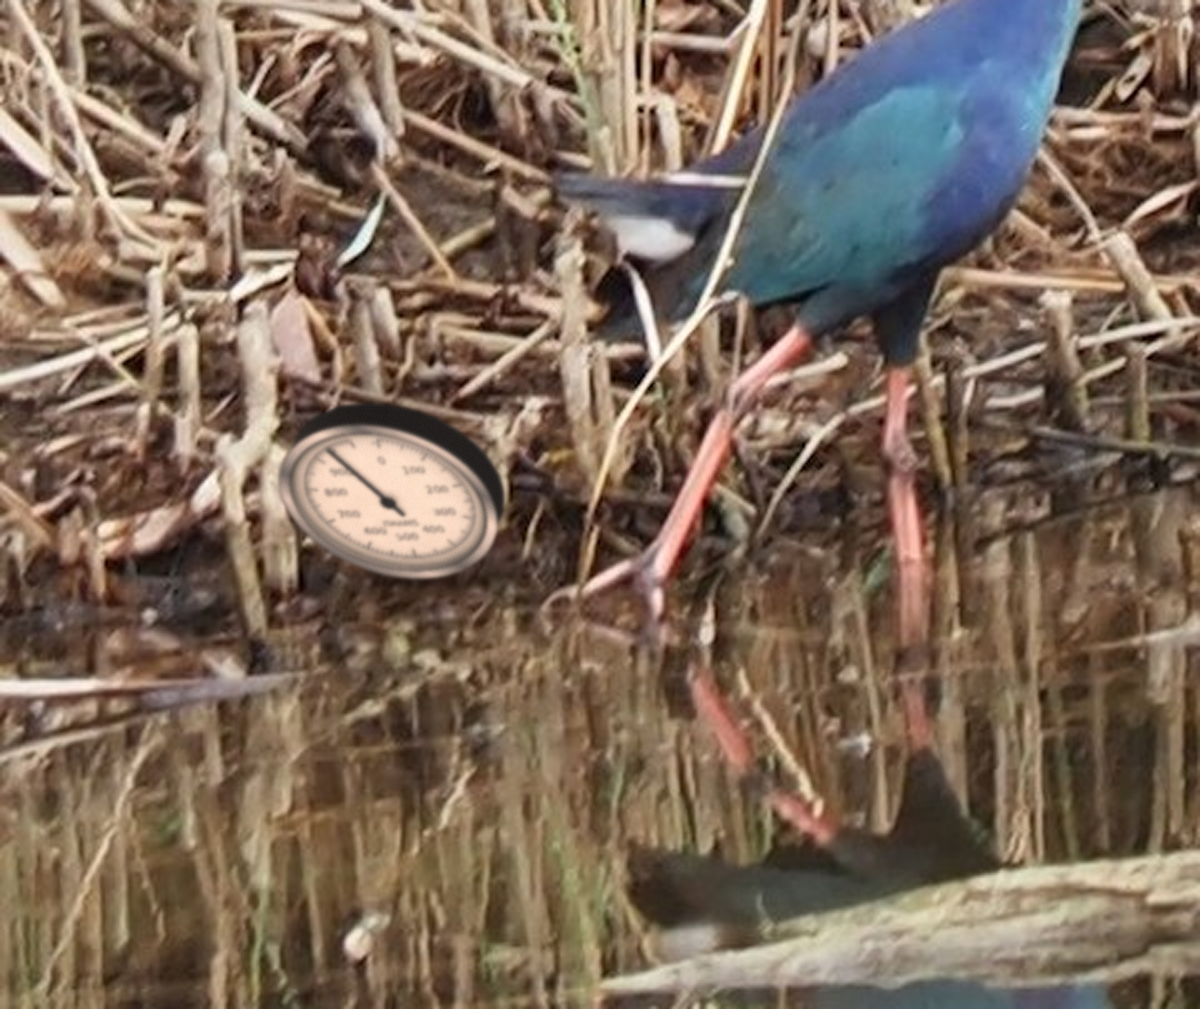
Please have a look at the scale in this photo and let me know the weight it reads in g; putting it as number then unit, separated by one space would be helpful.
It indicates 950 g
